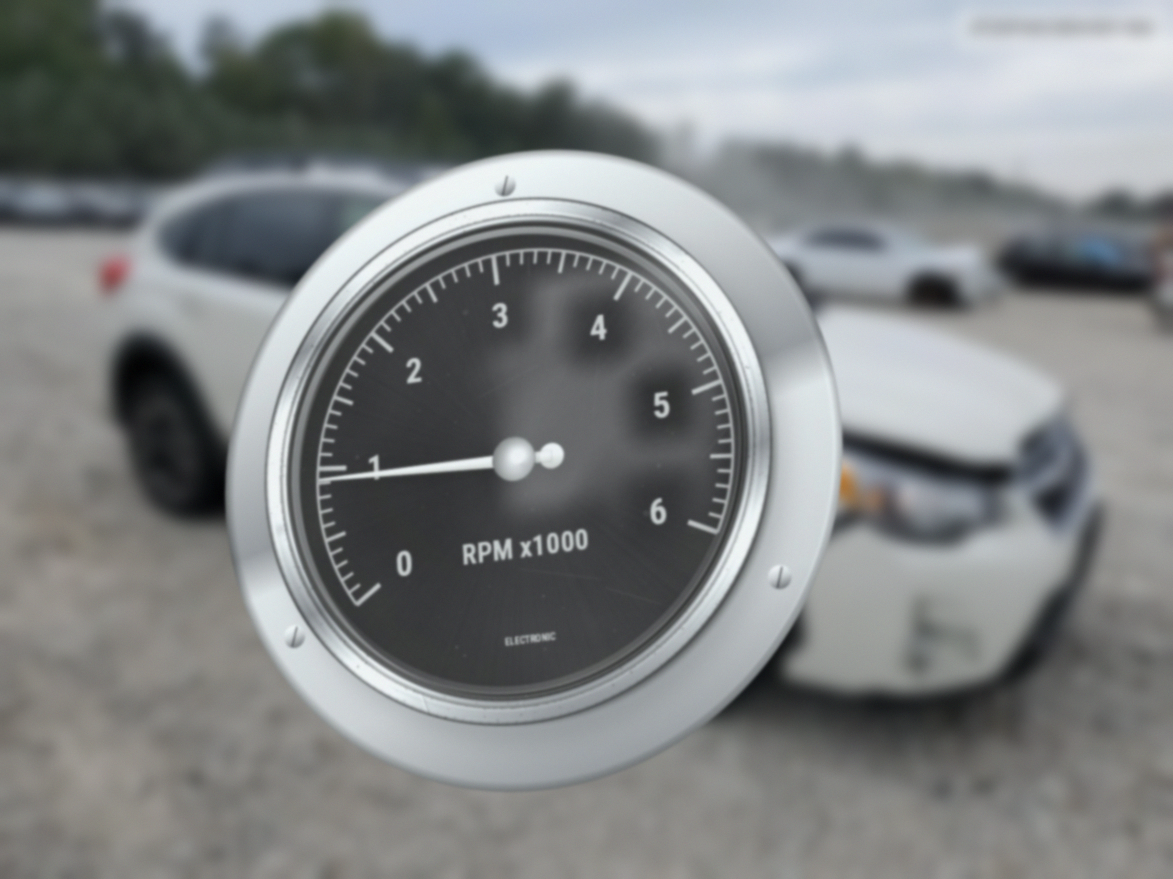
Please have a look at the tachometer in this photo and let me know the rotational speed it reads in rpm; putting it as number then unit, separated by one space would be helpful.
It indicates 900 rpm
